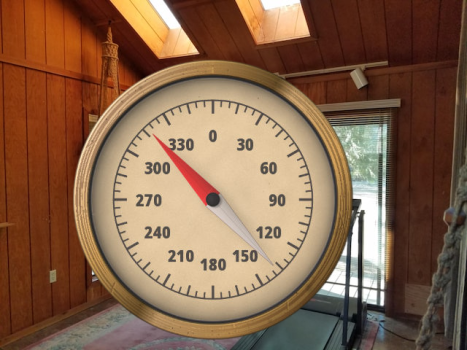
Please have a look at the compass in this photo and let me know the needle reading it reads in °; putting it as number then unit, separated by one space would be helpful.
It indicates 317.5 °
